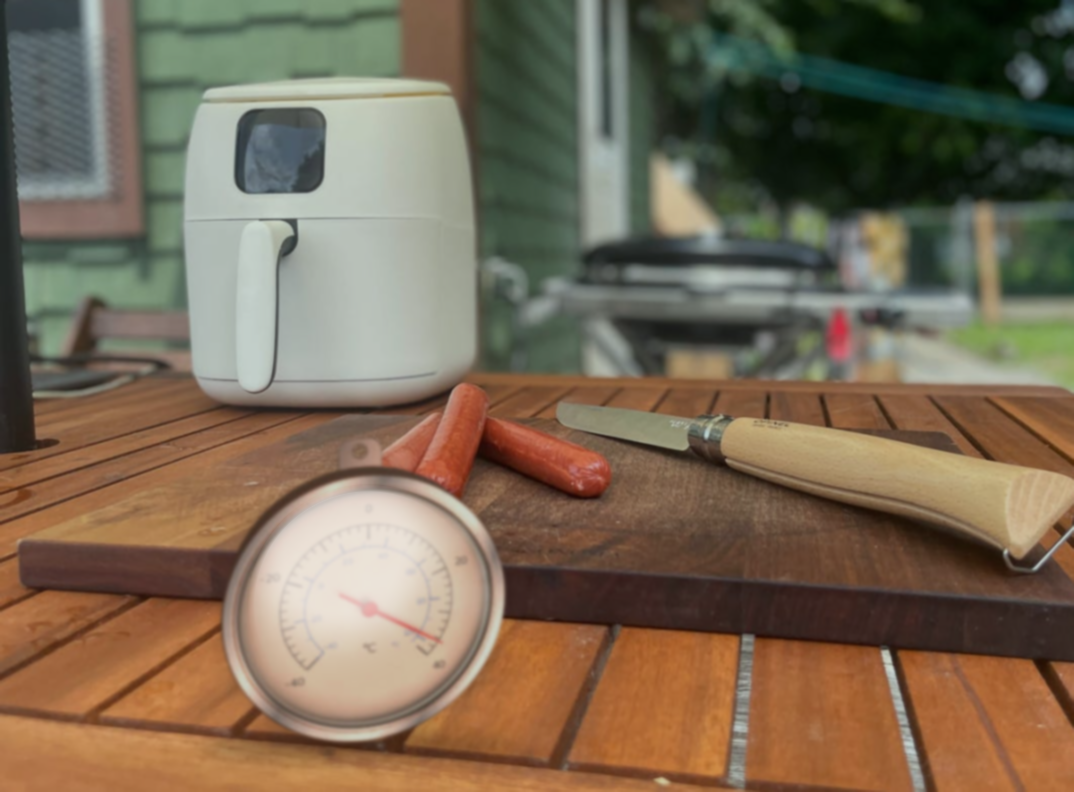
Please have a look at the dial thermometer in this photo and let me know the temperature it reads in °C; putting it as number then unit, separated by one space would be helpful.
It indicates 36 °C
